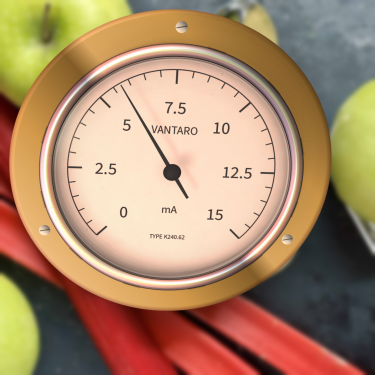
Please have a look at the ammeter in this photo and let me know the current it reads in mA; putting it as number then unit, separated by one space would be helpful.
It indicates 5.75 mA
